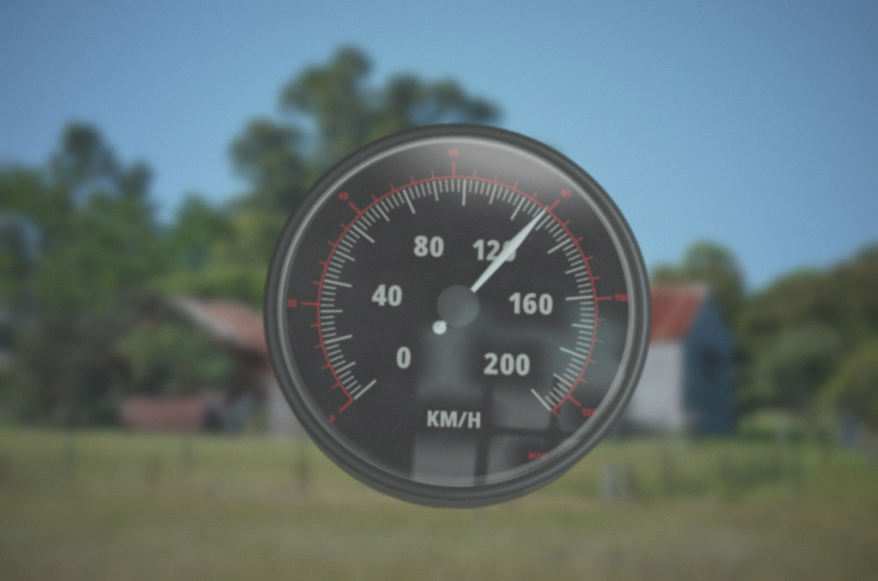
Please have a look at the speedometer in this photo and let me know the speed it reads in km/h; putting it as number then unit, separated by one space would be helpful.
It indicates 128 km/h
